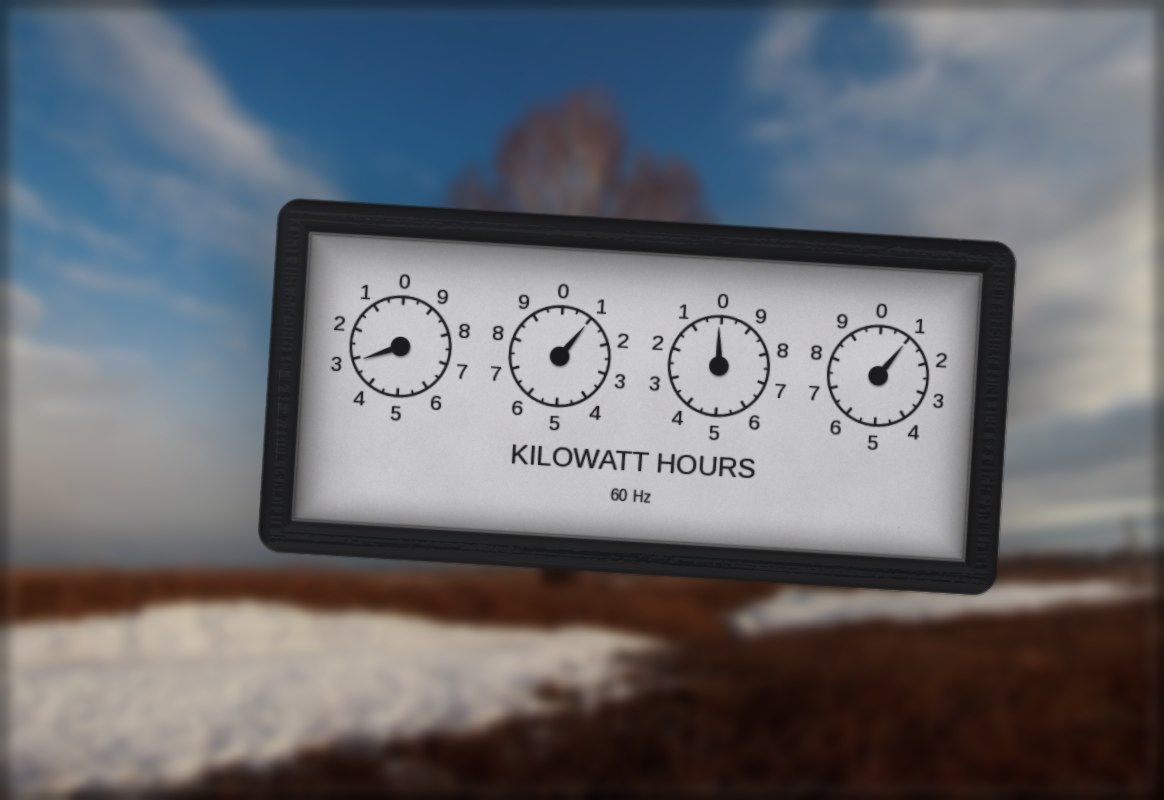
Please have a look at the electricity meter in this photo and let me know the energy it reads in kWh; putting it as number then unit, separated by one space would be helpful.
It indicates 3101 kWh
